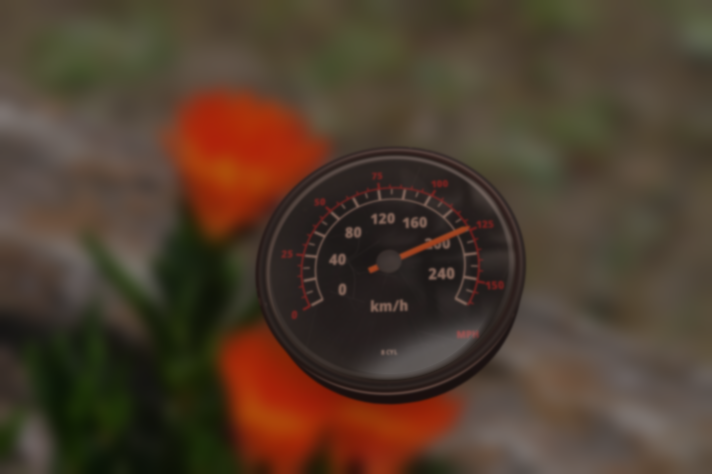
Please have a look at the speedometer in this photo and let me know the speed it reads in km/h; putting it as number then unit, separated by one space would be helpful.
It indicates 200 km/h
